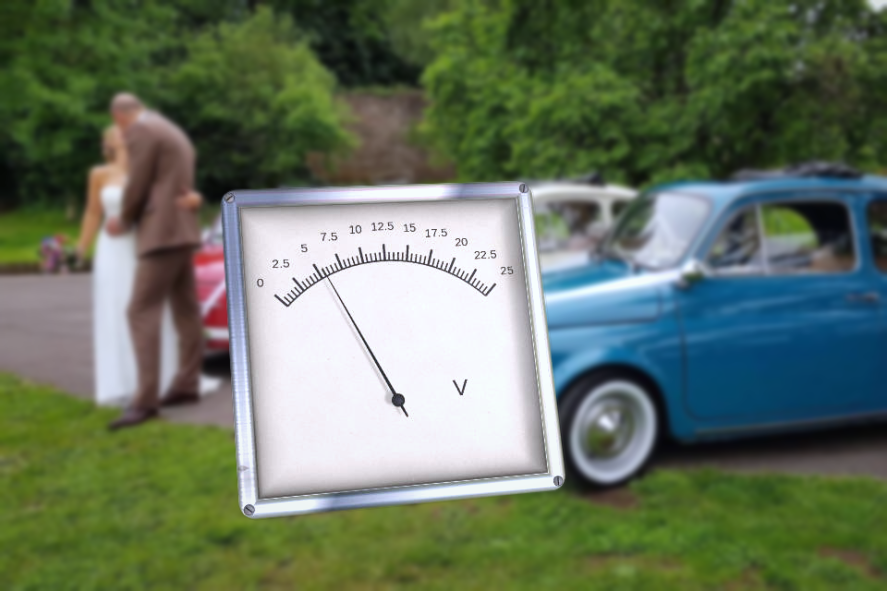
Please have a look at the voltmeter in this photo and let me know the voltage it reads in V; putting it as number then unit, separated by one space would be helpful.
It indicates 5.5 V
